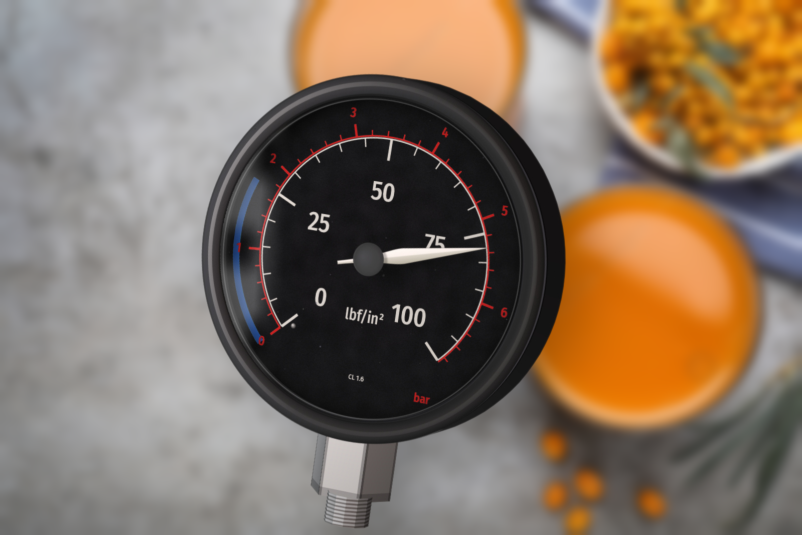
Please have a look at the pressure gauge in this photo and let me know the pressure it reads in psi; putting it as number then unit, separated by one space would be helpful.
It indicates 77.5 psi
